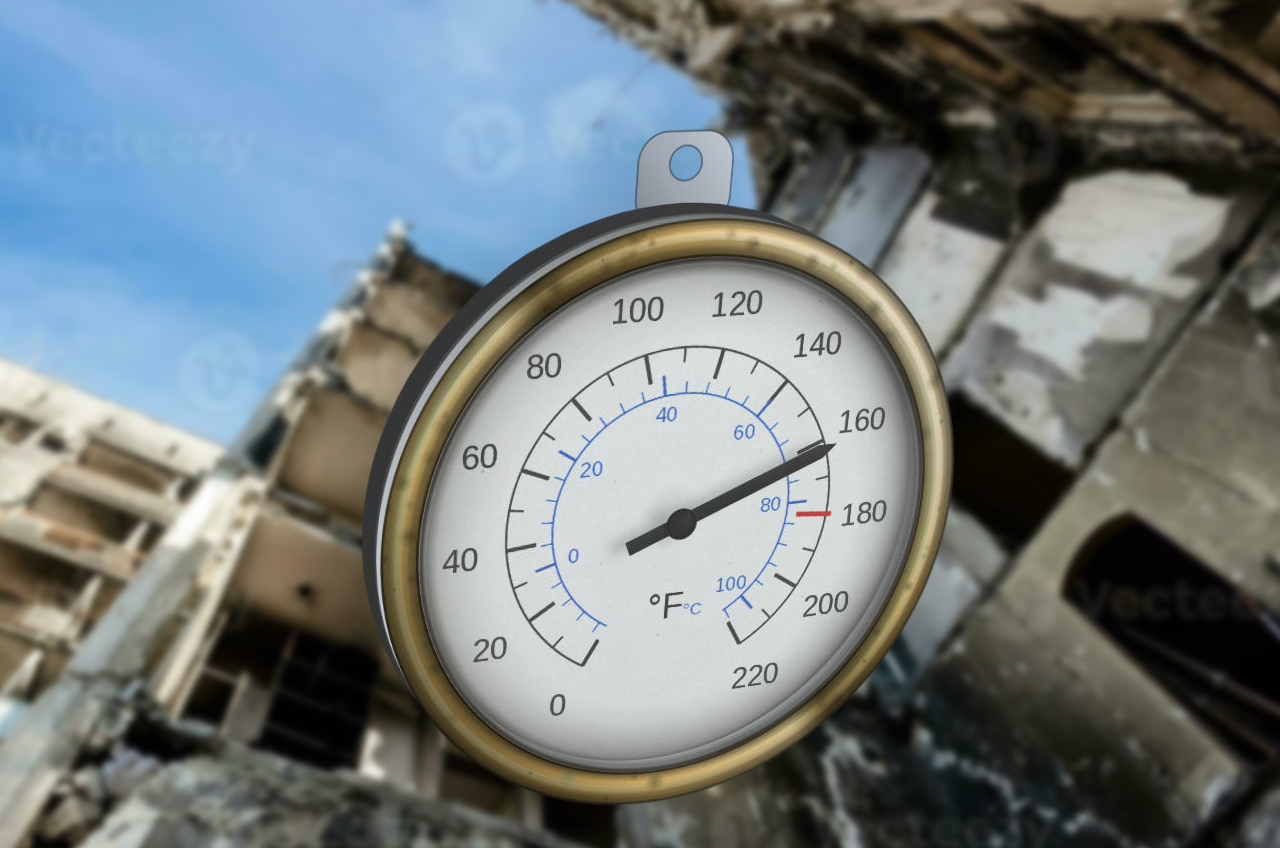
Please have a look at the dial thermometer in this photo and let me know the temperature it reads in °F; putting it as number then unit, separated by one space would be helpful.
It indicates 160 °F
